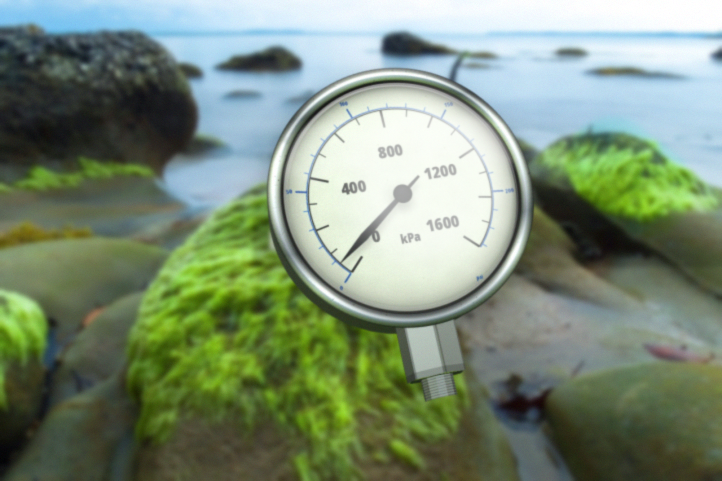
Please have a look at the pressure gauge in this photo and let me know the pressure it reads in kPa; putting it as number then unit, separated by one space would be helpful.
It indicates 50 kPa
